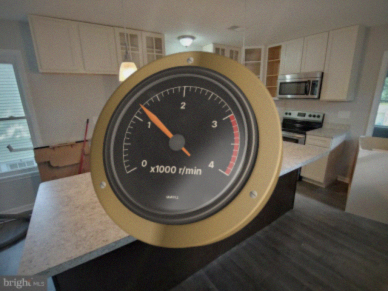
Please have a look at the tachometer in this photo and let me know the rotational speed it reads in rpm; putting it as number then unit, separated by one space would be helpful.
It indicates 1200 rpm
